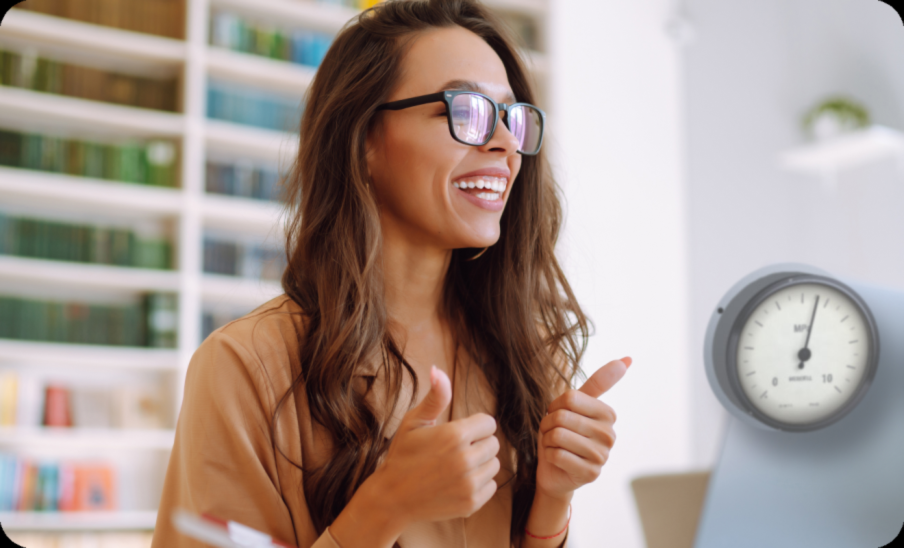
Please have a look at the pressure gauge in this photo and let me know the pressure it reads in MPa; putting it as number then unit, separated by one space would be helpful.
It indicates 5.5 MPa
